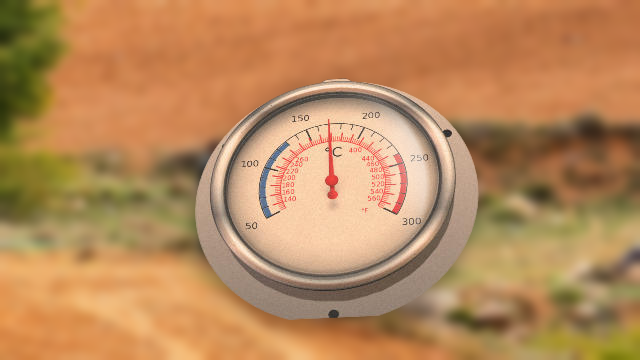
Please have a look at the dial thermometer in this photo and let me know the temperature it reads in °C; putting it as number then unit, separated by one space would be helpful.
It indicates 170 °C
